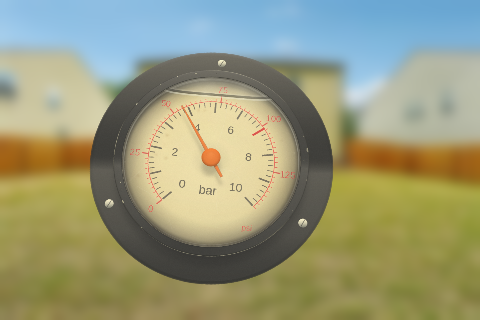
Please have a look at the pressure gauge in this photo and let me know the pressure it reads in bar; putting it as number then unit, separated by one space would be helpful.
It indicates 3.8 bar
